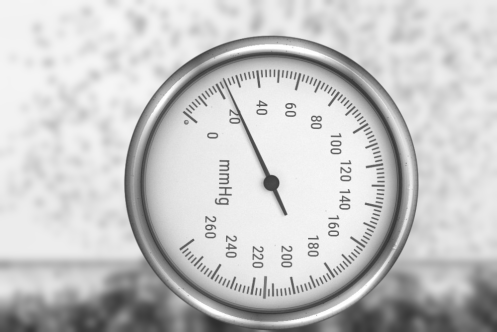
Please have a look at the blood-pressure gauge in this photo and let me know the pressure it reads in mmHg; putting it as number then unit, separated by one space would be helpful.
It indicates 24 mmHg
